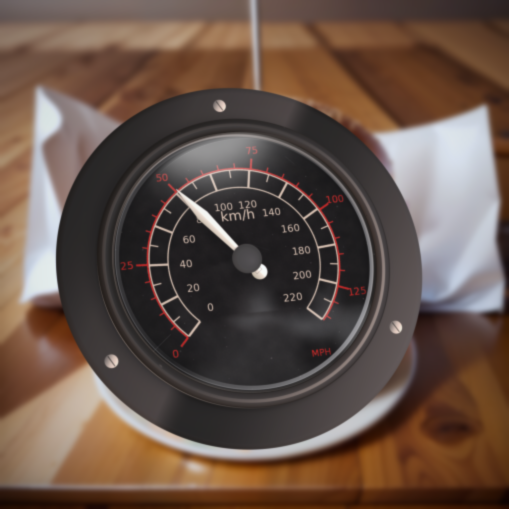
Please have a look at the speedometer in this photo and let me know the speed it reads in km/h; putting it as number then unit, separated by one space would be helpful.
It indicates 80 km/h
